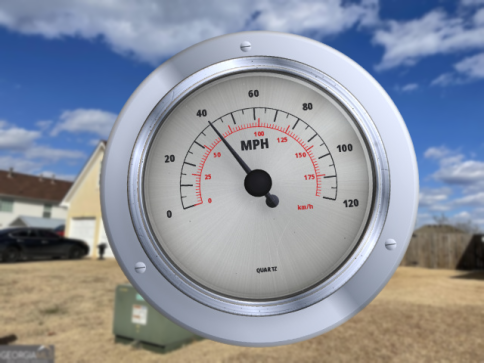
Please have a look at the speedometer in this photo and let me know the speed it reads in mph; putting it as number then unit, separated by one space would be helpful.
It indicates 40 mph
